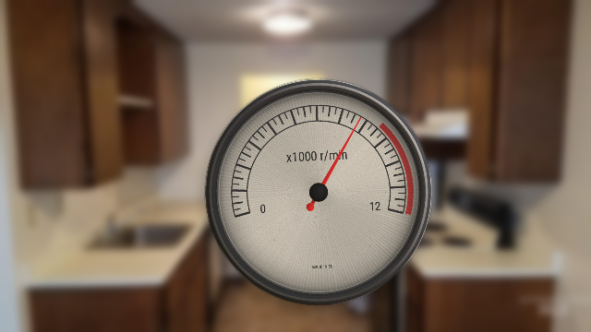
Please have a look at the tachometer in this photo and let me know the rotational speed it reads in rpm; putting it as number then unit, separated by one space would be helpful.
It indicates 7750 rpm
